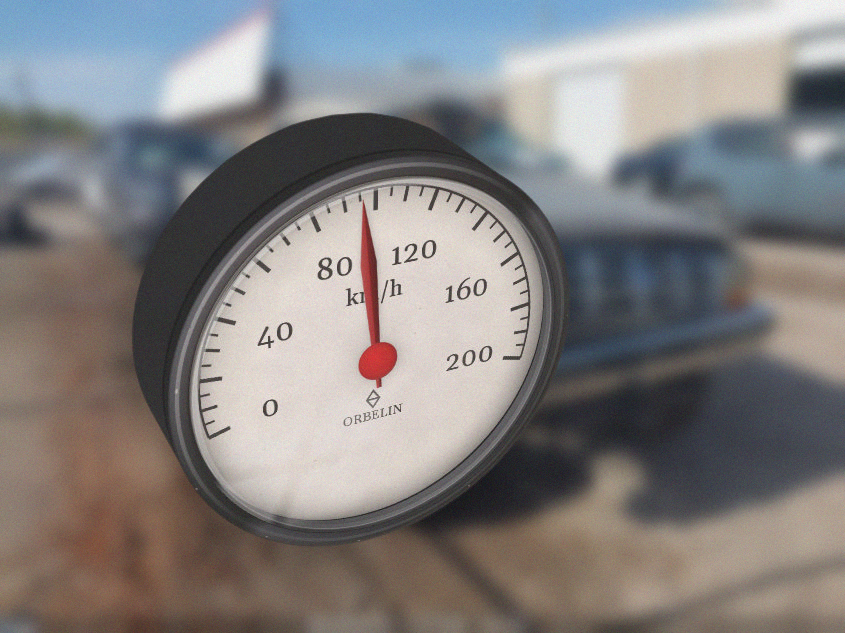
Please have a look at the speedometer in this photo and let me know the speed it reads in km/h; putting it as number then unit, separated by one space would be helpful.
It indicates 95 km/h
